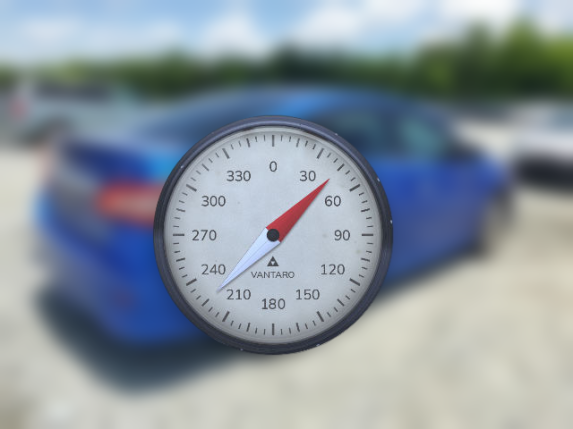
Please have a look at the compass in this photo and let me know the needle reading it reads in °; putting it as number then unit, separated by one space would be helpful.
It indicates 45 °
